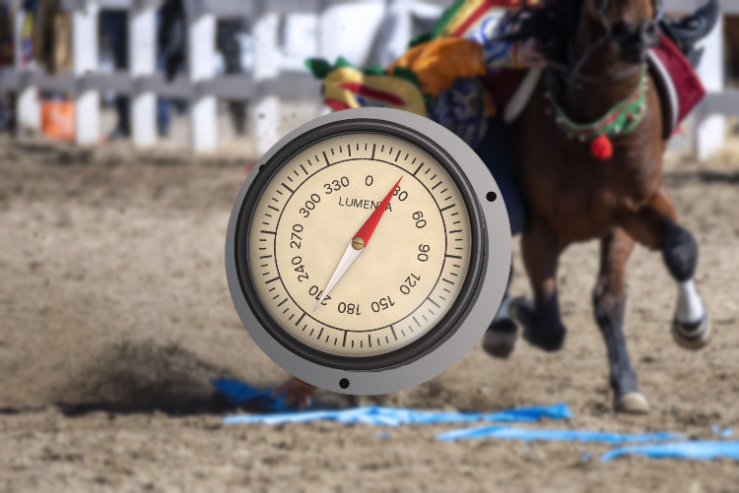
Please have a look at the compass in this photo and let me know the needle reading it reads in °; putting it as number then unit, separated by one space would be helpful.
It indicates 25 °
